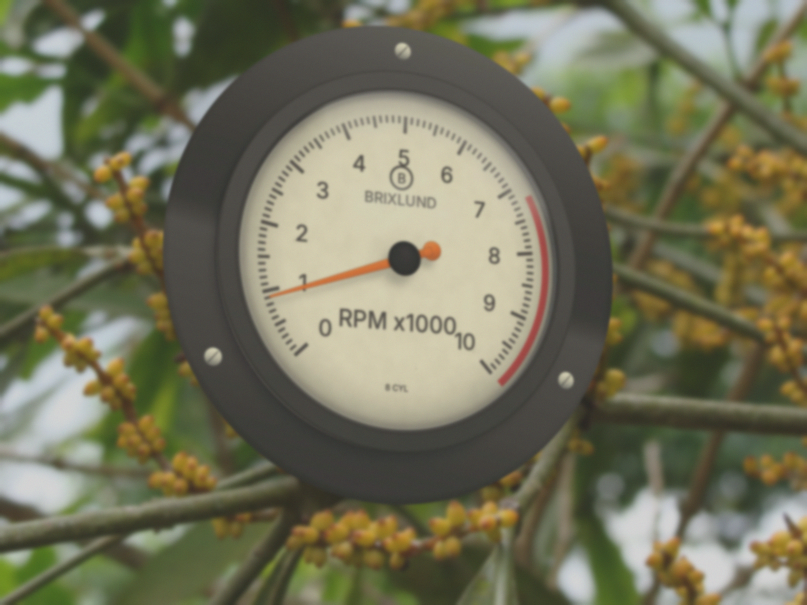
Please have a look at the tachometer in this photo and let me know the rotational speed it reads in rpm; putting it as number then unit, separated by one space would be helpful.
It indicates 900 rpm
